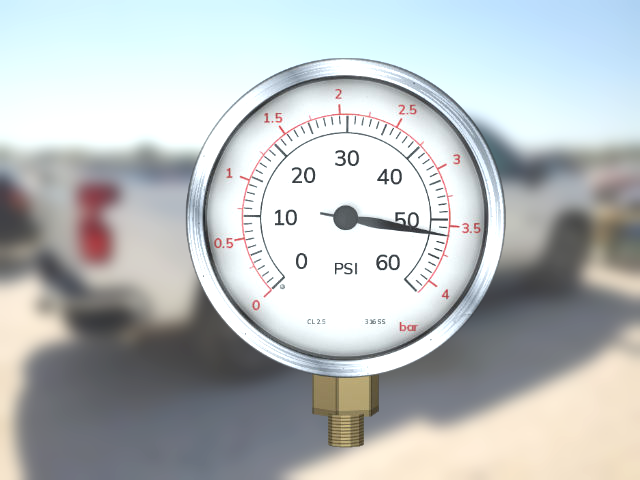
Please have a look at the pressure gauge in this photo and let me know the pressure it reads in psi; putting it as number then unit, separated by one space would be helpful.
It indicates 52 psi
